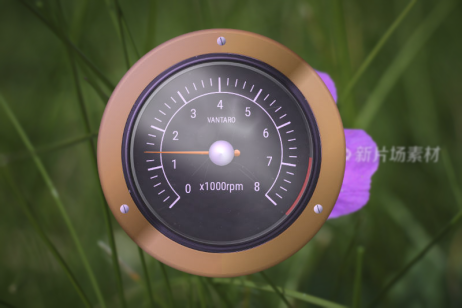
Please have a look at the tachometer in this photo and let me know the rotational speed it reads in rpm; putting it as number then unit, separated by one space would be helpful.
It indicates 1400 rpm
